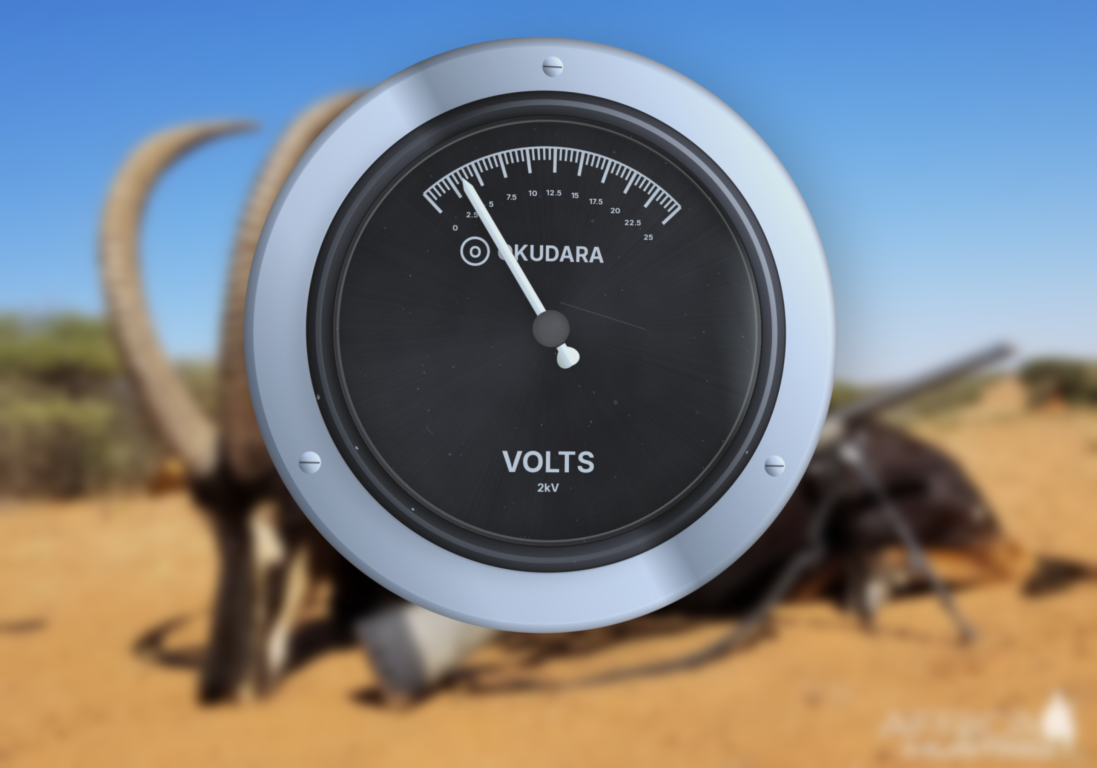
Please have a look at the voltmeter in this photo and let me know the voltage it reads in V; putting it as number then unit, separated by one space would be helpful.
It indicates 3.5 V
